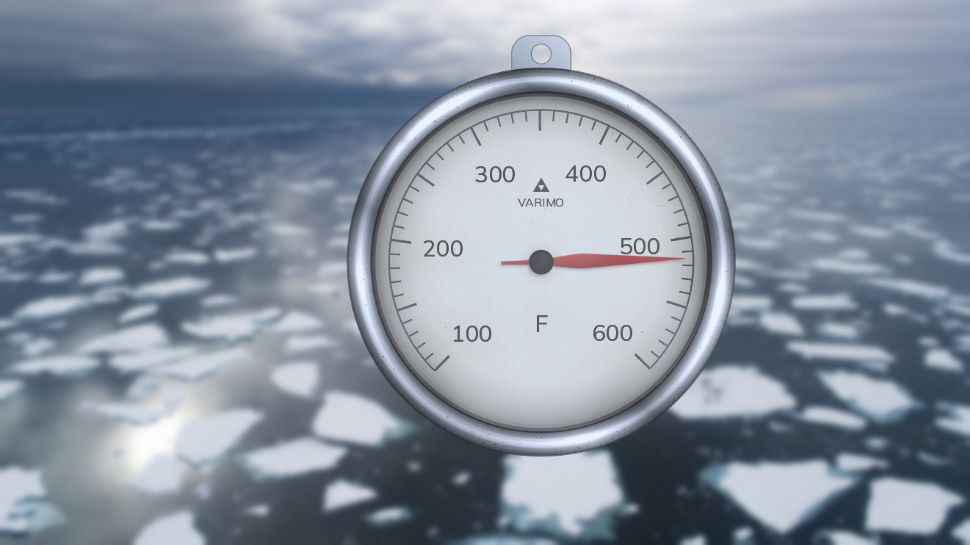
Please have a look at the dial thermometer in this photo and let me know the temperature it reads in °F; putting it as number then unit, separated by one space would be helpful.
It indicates 515 °F
